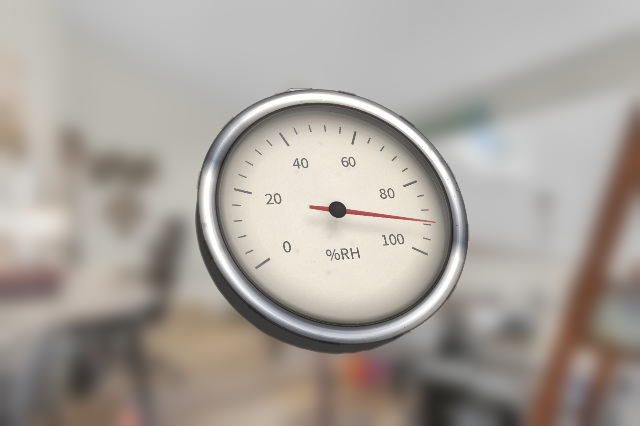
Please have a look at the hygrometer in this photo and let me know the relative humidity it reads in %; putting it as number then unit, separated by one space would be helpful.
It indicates 92 %
